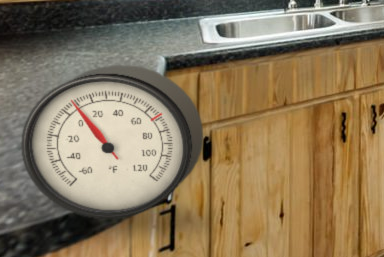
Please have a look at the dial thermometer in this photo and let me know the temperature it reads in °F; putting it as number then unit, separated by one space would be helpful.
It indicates 10 °F
